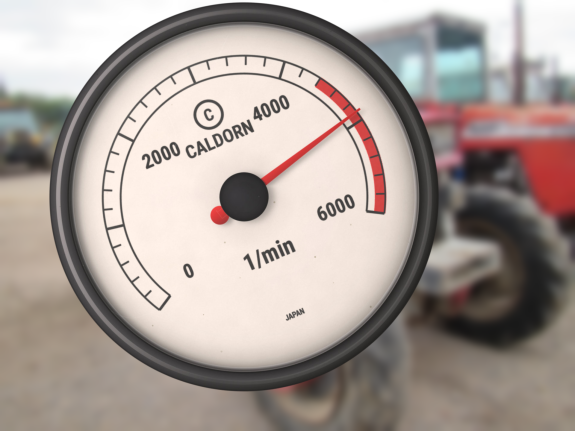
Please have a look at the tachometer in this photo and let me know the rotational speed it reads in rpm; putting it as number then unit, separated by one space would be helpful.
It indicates 4900 rpm
